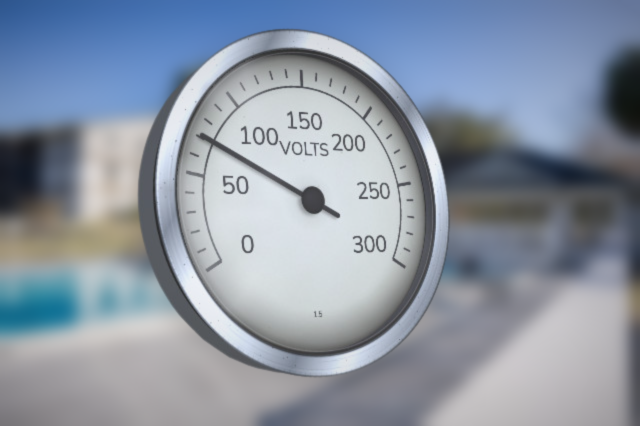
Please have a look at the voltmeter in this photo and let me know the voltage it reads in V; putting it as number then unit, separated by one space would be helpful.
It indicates 70 V
